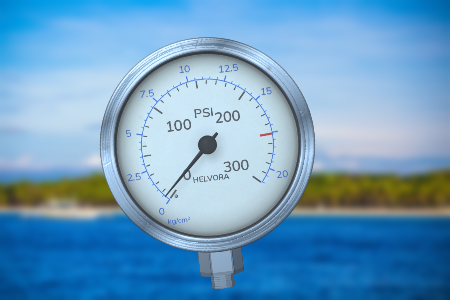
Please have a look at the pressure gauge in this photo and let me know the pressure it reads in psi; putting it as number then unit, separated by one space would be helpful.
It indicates 5 psi
